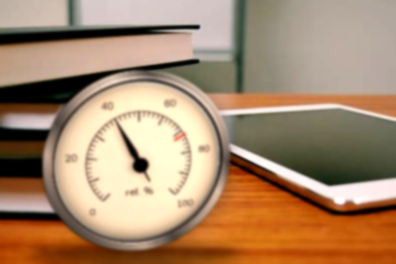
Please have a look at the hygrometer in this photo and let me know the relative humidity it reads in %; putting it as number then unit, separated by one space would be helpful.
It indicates 40 %
